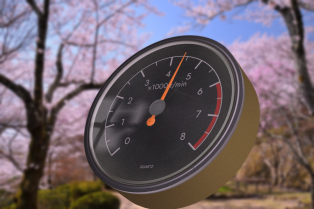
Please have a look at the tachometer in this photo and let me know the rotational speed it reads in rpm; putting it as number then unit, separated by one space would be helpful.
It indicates 4500 rpm
